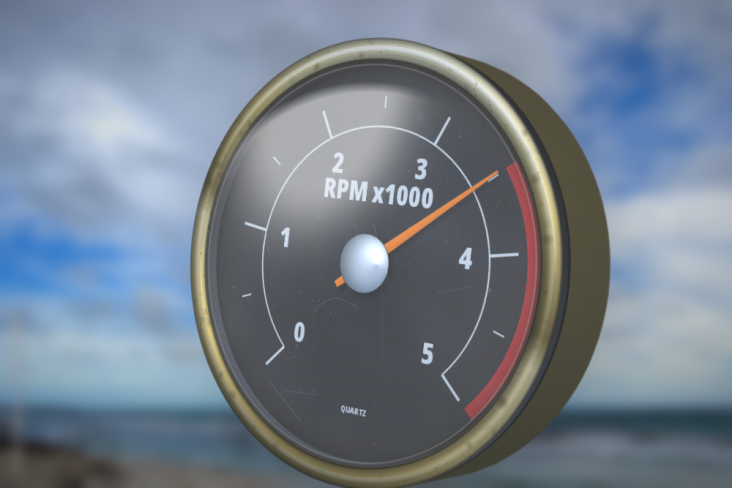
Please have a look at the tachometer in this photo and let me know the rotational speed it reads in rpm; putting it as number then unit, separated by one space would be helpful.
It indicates 3500 rpm
